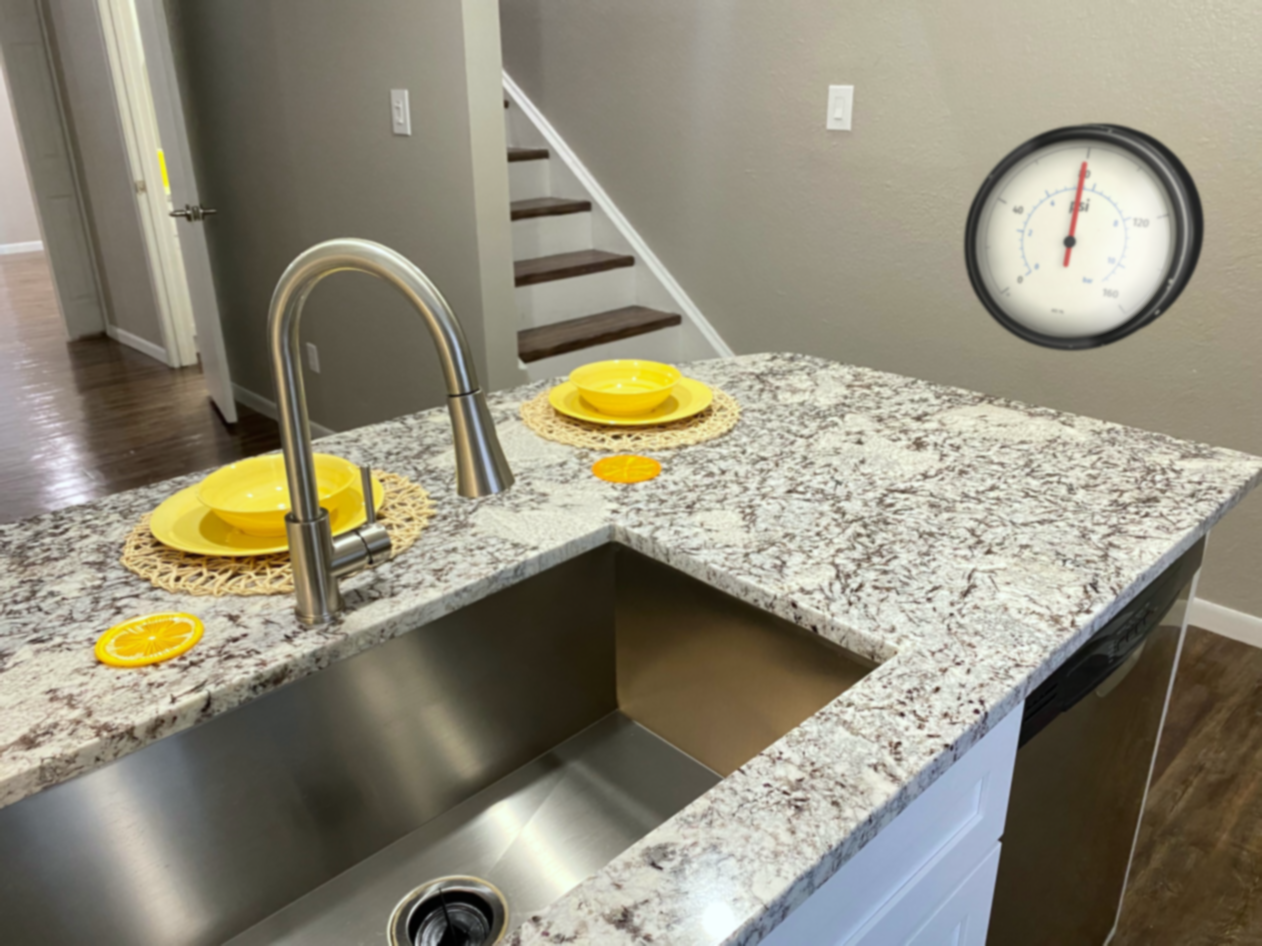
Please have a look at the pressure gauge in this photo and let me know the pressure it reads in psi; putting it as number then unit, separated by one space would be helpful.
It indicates 80 psi
